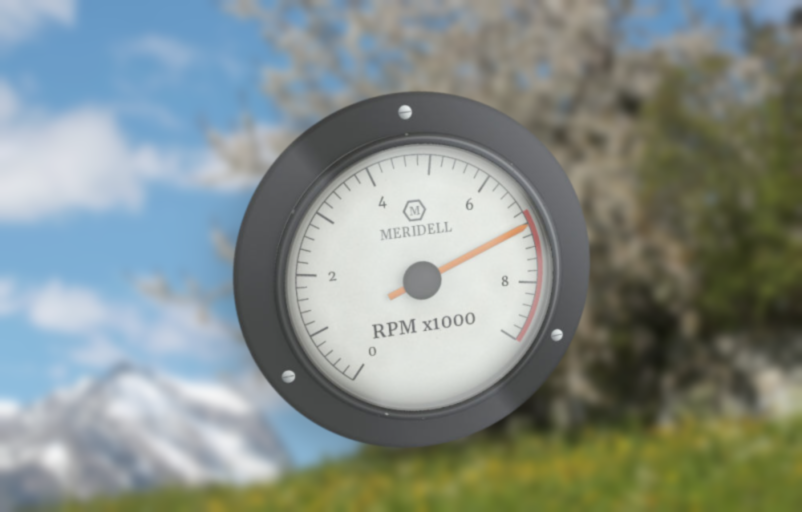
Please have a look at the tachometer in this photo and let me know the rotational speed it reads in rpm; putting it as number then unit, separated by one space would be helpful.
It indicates 7000 rpm
